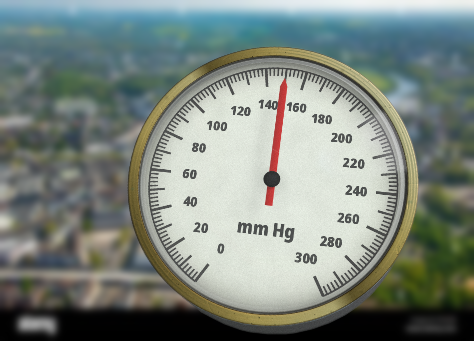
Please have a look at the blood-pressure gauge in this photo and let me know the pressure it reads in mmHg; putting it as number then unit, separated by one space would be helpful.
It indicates 150 mmHg
